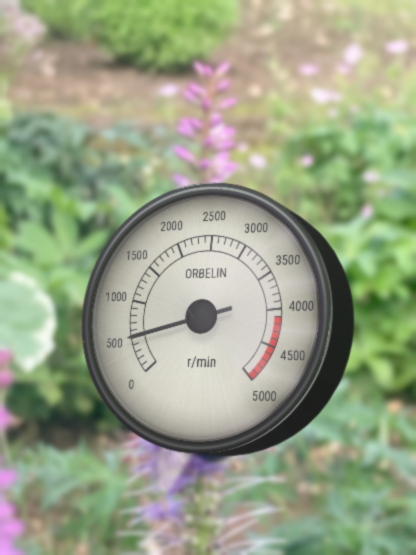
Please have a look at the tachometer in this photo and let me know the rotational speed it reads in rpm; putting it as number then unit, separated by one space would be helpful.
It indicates 500 rpm
